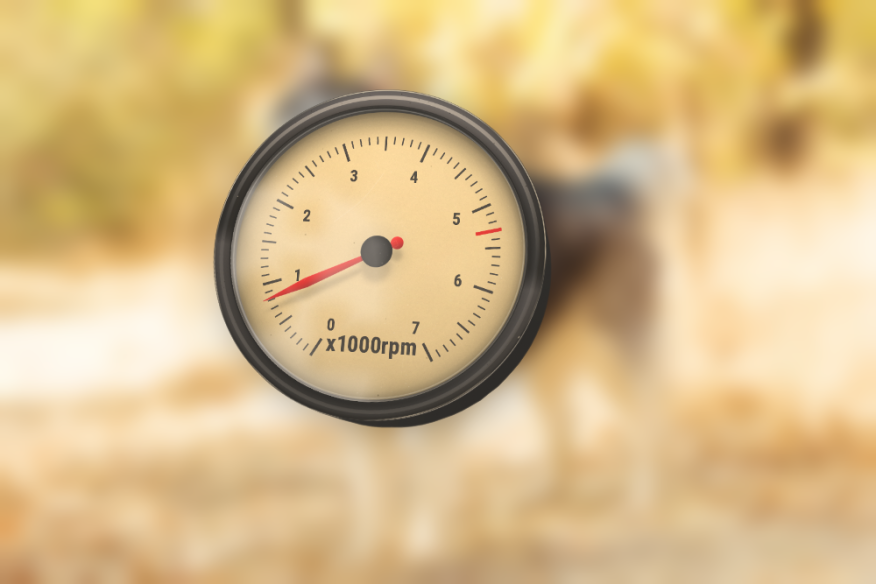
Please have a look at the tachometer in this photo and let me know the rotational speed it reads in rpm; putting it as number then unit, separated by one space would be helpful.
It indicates 800 rpm
